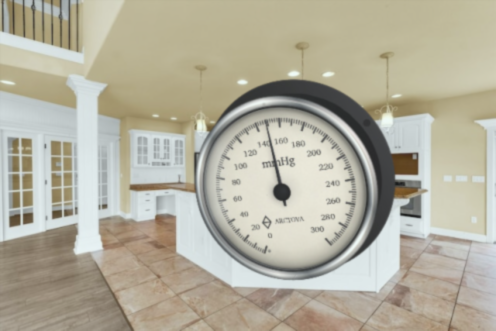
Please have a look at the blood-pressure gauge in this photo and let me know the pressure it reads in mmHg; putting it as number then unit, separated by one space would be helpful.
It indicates 150 mmHg
